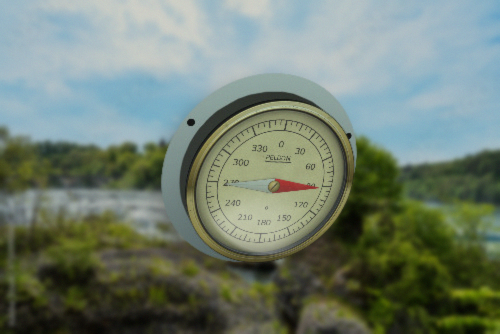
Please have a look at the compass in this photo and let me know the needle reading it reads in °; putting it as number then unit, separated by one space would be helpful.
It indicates 90 °
